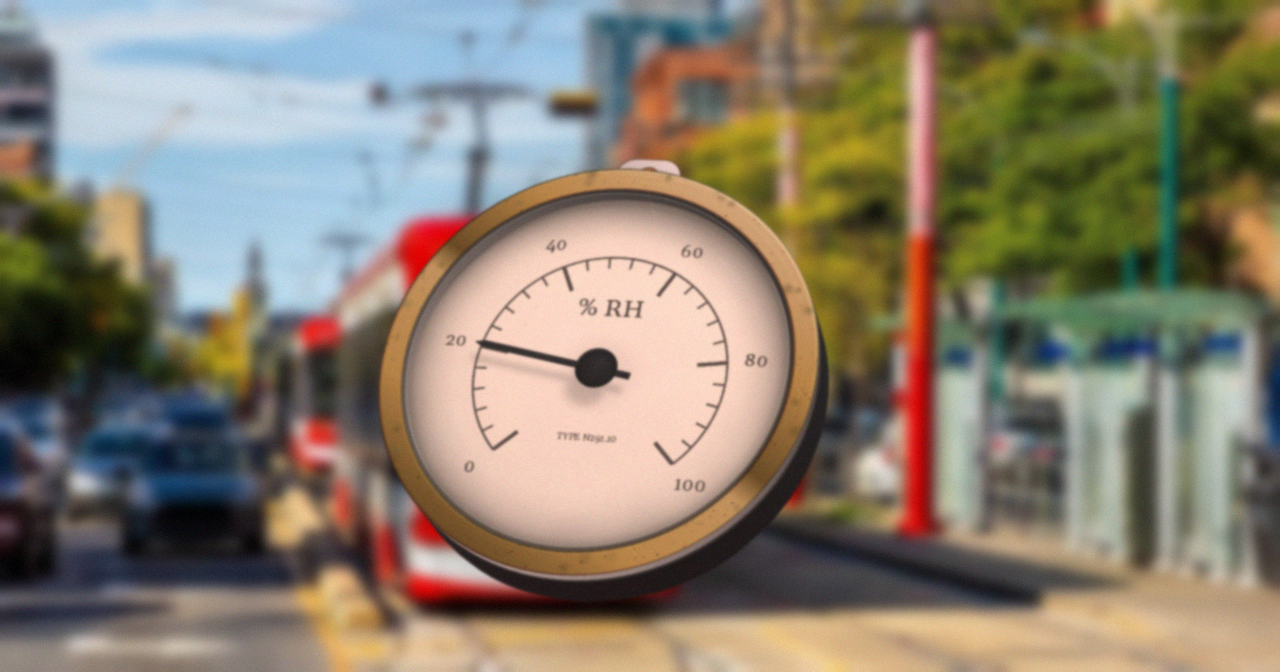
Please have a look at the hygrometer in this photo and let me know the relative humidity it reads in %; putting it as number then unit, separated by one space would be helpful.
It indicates 20 %
